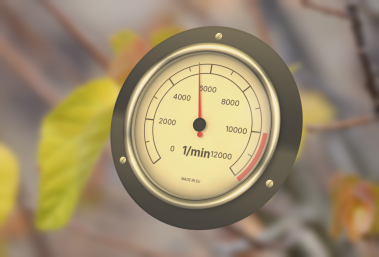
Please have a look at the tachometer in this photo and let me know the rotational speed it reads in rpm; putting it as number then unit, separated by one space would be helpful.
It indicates 5500 rpm
